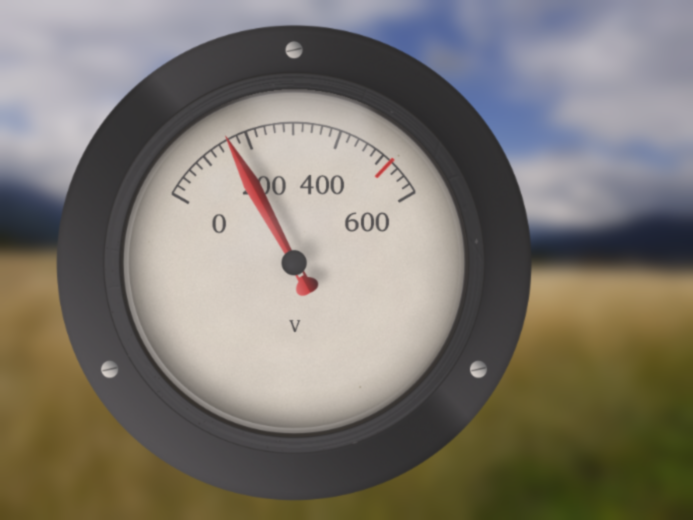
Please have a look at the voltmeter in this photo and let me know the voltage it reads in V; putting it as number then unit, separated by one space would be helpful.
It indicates 160 V
